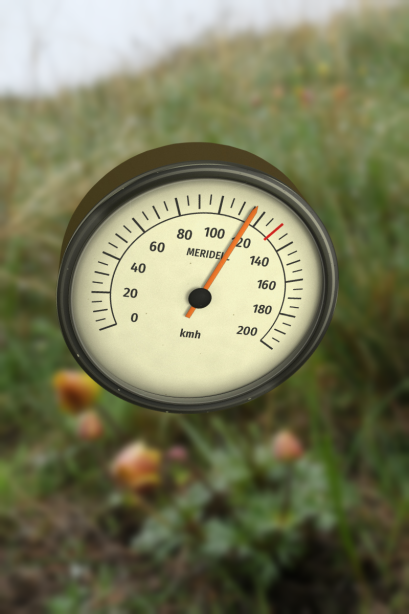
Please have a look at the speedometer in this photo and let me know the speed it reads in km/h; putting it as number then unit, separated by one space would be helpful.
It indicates 115 km/h
